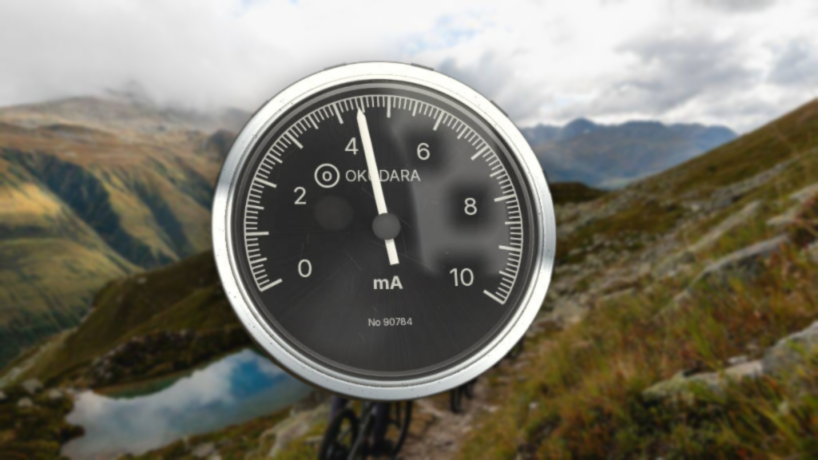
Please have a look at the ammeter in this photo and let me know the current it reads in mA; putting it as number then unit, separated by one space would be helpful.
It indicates 4.4 mA
